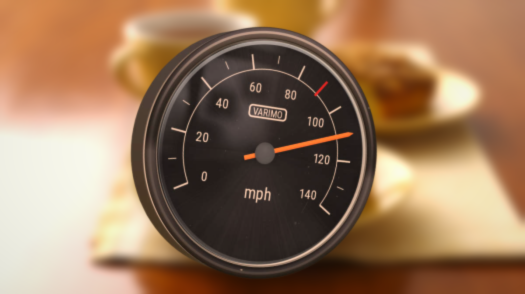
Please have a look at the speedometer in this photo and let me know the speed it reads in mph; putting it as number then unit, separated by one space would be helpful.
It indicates 110 mph
